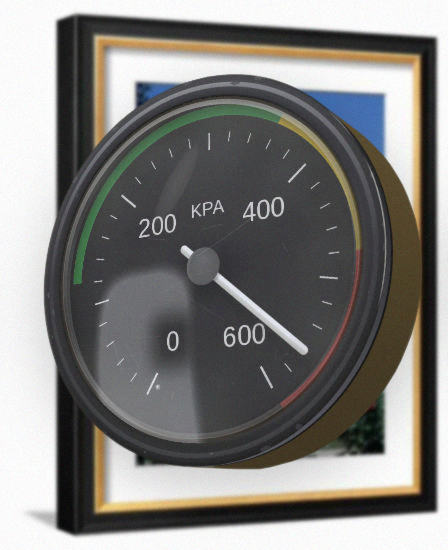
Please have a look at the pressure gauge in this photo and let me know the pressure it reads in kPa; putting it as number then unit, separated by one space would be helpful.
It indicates 560 kPa
